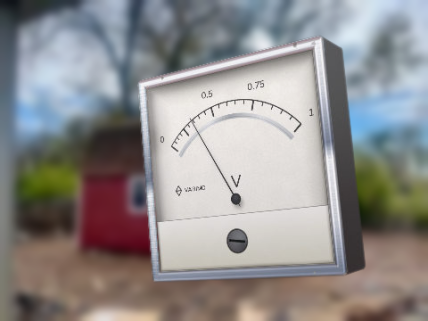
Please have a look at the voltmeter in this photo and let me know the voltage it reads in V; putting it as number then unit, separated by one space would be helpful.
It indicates 0.35 V
